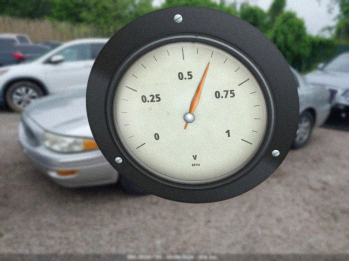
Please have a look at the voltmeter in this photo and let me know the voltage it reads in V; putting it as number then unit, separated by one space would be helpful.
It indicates 0.6 V
